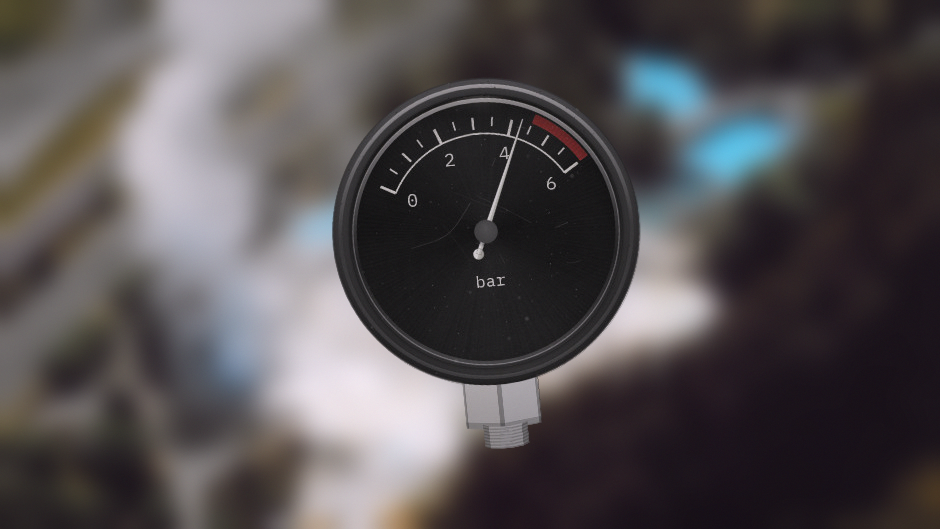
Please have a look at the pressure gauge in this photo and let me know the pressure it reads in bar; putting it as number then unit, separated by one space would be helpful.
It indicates 4.25 bar
